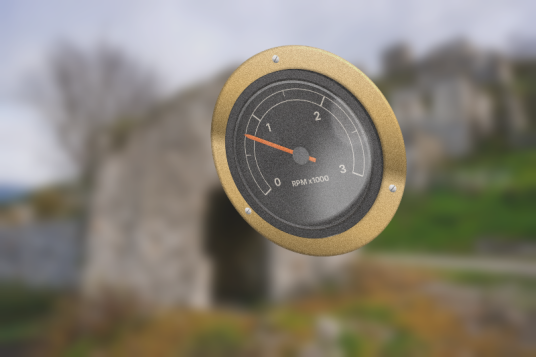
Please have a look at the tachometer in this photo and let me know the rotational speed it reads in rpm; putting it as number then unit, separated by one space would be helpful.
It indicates 750 rpm
